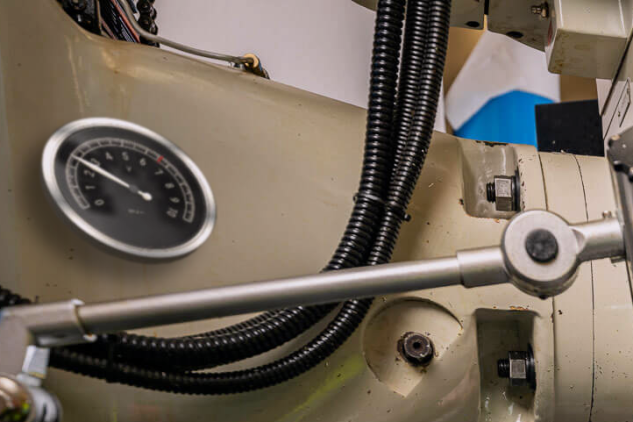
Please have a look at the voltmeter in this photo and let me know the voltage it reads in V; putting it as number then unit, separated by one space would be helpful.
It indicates 2.5 V
